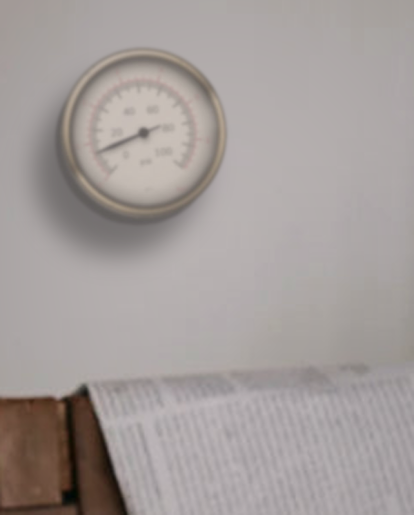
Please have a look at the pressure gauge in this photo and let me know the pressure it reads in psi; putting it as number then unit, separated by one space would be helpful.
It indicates 10 psi
